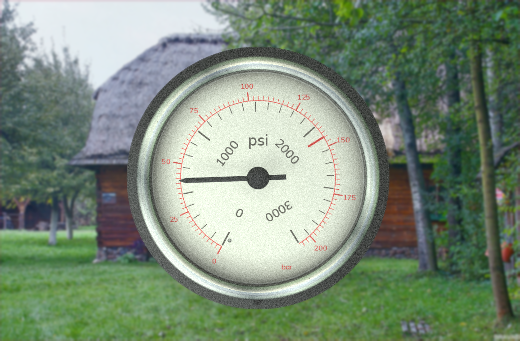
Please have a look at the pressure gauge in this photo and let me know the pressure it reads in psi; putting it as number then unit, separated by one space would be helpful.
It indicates 600 psi
